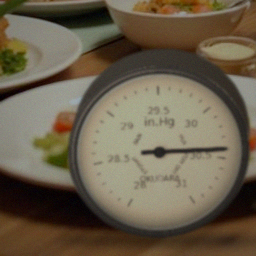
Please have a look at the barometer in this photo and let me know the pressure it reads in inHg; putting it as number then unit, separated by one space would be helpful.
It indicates 30.4 inHg
